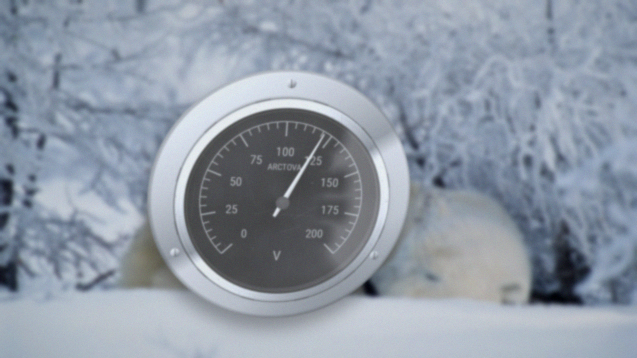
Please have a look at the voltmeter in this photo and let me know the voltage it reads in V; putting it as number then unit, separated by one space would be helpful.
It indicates 120 V
